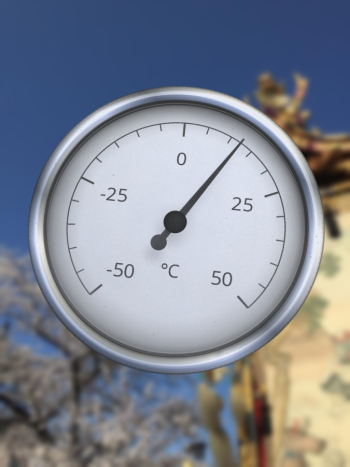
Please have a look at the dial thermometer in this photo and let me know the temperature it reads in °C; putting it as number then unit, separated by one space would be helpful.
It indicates 12.5 °C
